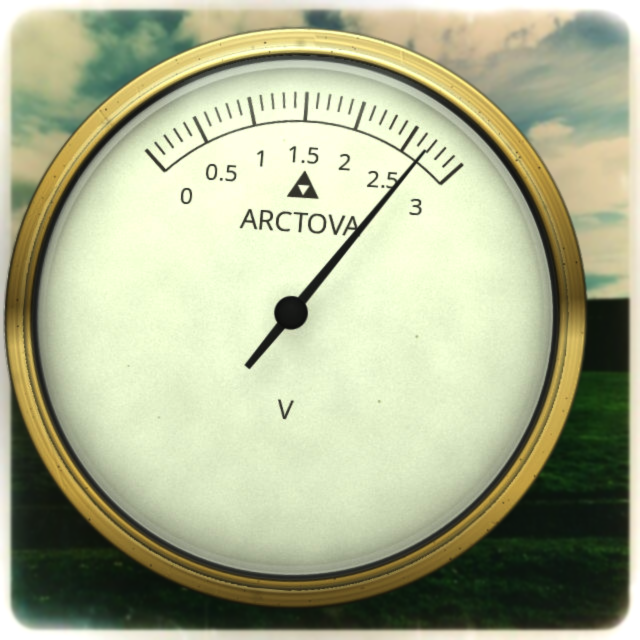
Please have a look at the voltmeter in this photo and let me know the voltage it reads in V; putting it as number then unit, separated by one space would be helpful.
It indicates 2.7 V
